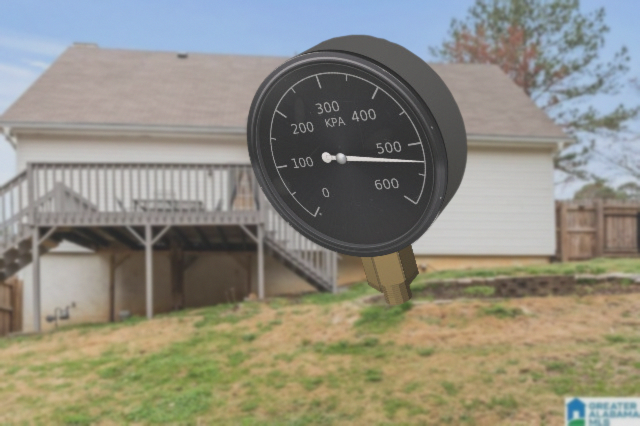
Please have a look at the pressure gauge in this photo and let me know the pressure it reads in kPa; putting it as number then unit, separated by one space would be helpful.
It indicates 525 kPa
